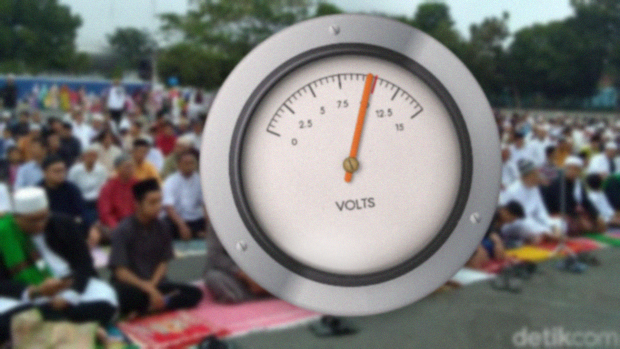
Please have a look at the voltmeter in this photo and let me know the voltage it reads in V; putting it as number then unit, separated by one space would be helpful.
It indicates 10 V
